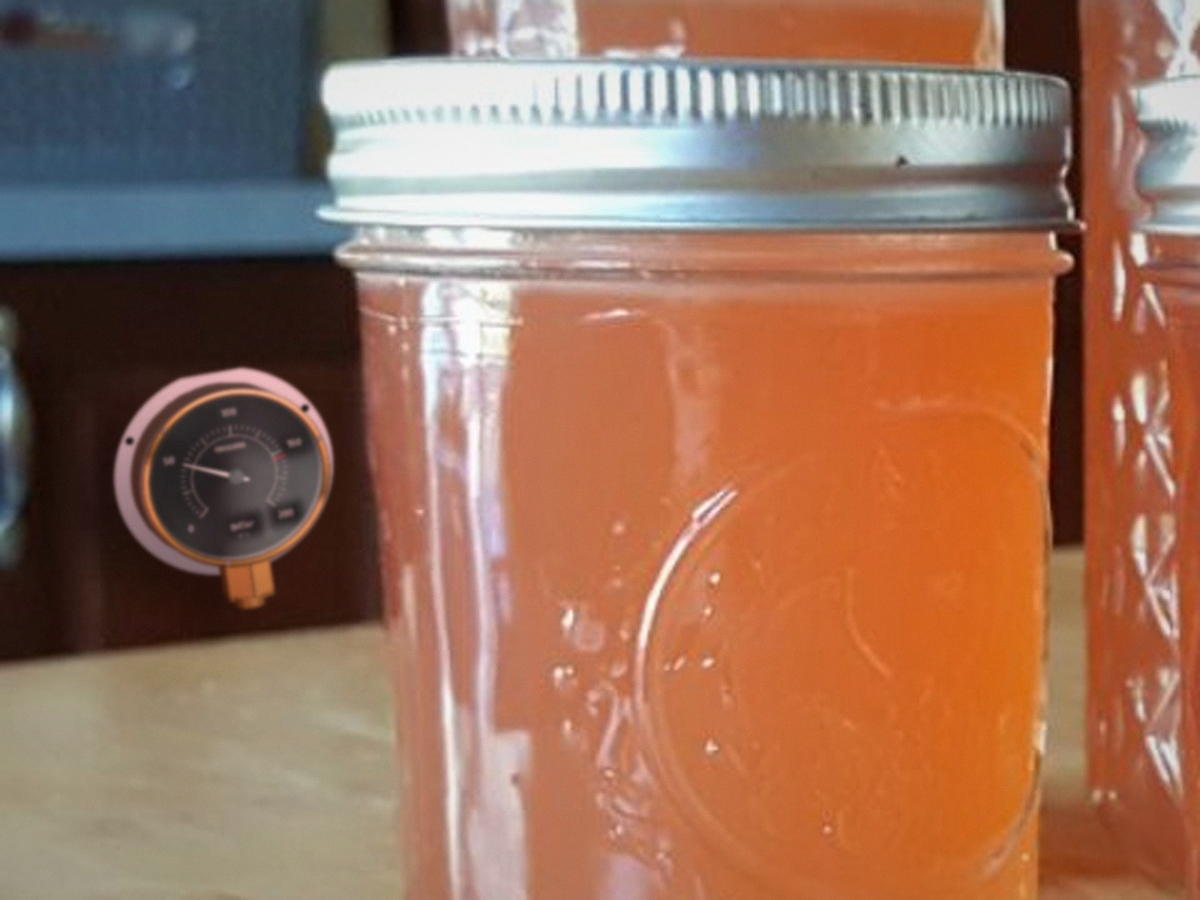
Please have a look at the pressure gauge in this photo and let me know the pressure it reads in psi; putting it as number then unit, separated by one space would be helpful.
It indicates 50 psi
